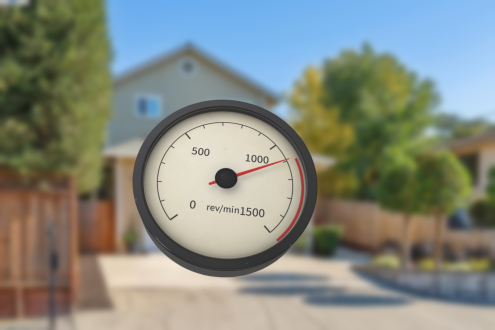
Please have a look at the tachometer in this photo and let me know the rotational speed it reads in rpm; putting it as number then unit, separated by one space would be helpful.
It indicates 1100 rpm
